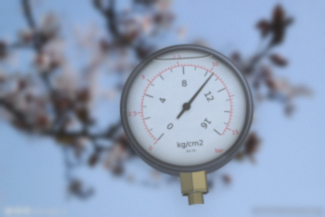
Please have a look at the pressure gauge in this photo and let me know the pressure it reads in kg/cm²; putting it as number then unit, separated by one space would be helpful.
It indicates 10.5 kg/cm²
